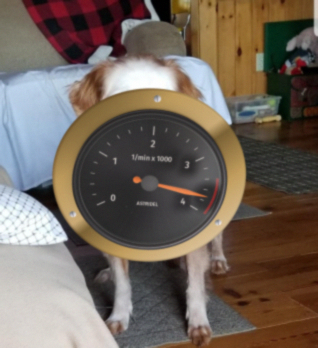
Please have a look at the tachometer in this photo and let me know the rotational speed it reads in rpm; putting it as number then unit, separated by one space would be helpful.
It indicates 3700 rpm
